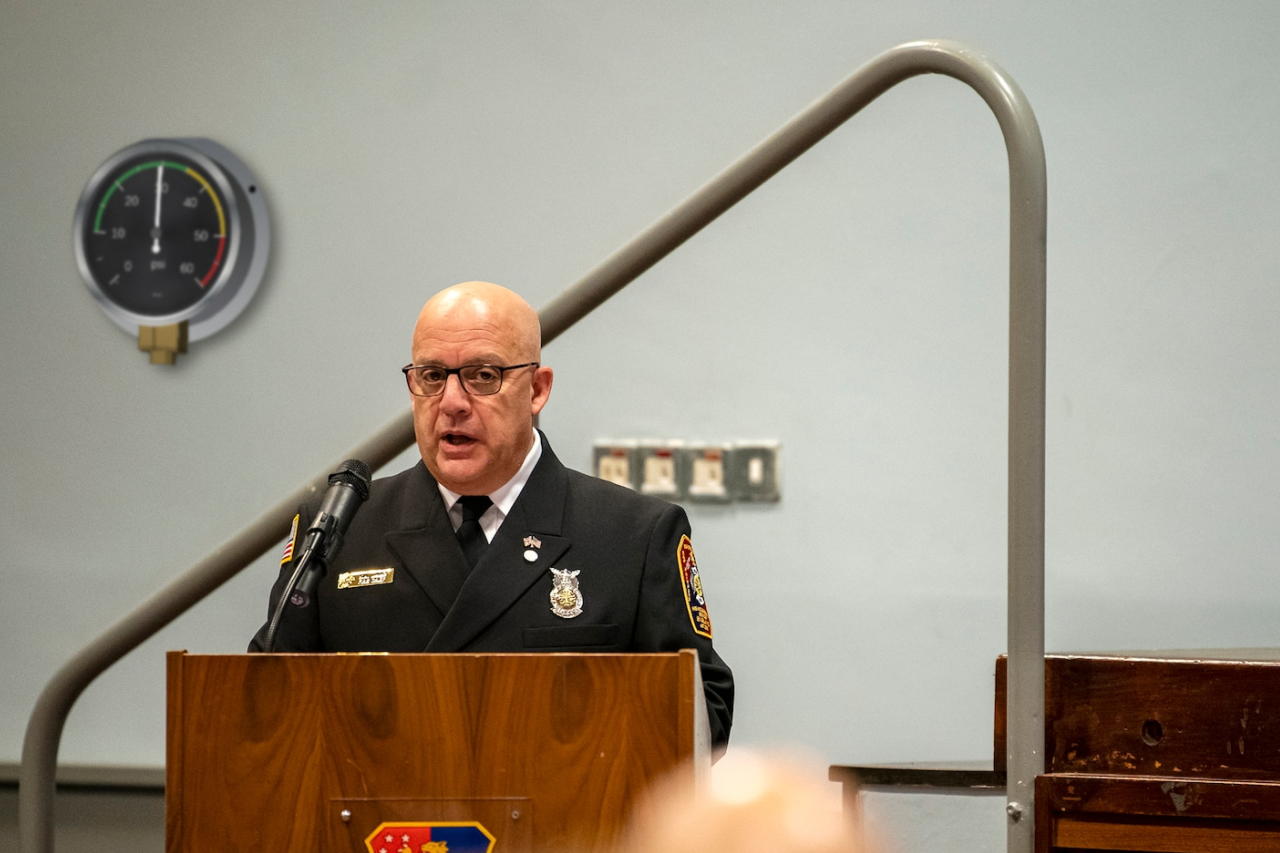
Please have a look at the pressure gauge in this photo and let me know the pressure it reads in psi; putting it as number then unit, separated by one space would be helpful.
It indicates 30 psi
